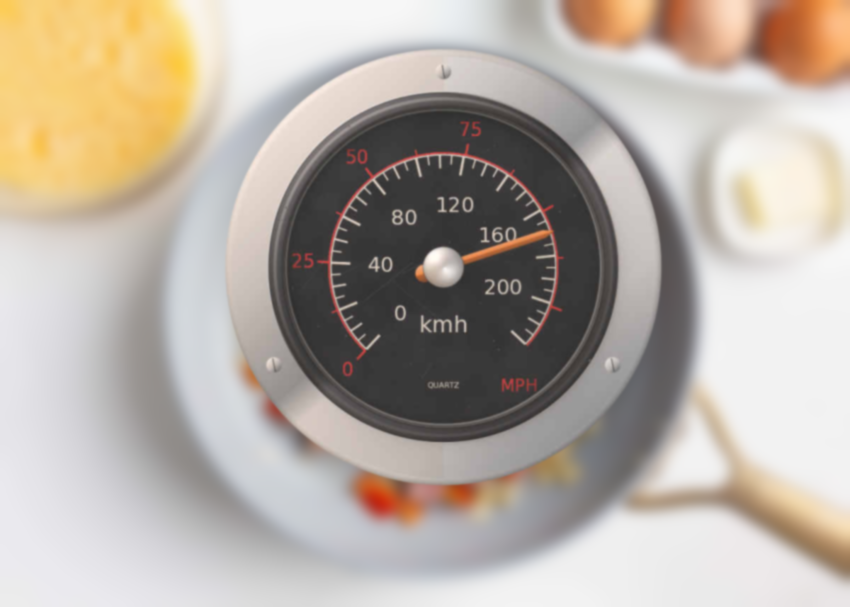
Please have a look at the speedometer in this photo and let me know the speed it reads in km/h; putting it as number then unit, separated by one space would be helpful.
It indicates 170 km/h
